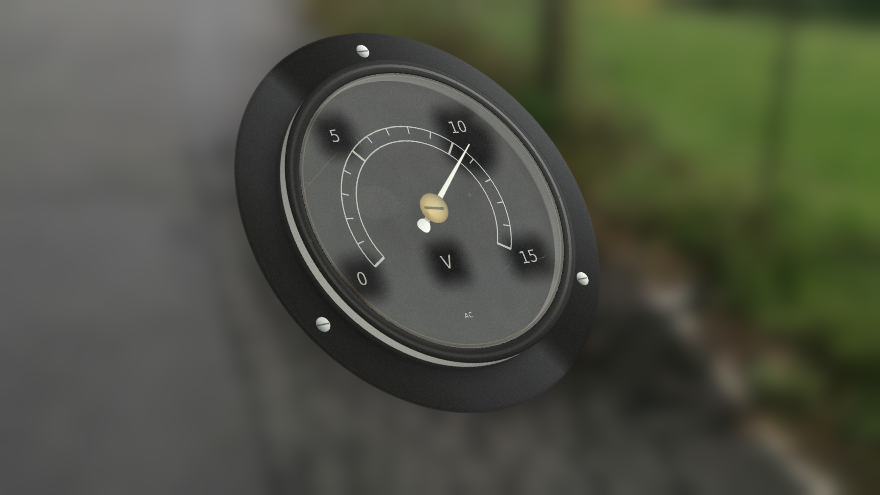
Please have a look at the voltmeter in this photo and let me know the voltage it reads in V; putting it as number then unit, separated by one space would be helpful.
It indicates 10.5 V
